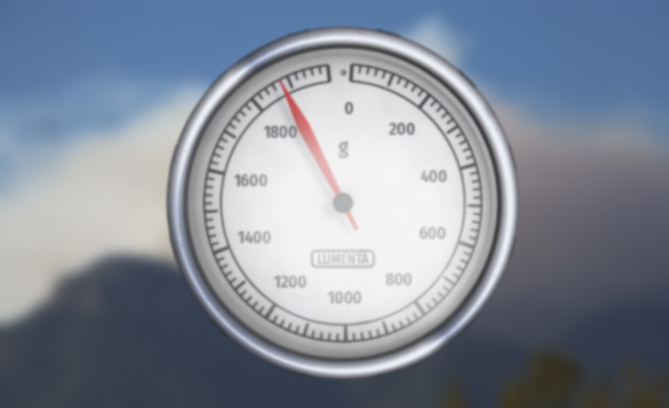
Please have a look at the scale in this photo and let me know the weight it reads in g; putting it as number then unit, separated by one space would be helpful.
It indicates 1880 g
